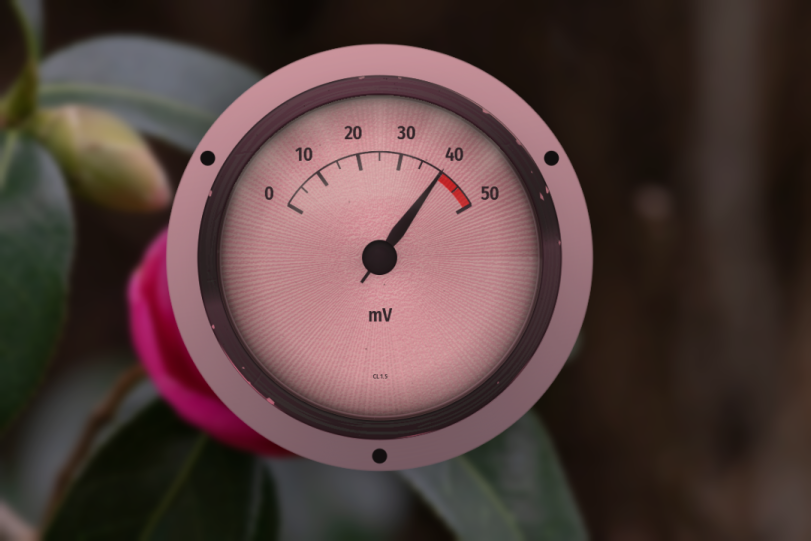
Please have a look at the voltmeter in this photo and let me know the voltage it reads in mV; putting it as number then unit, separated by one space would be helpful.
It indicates 40 mV
